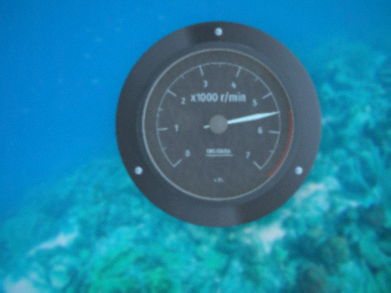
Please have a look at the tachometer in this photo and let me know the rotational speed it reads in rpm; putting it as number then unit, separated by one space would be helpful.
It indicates 5500 rpm
